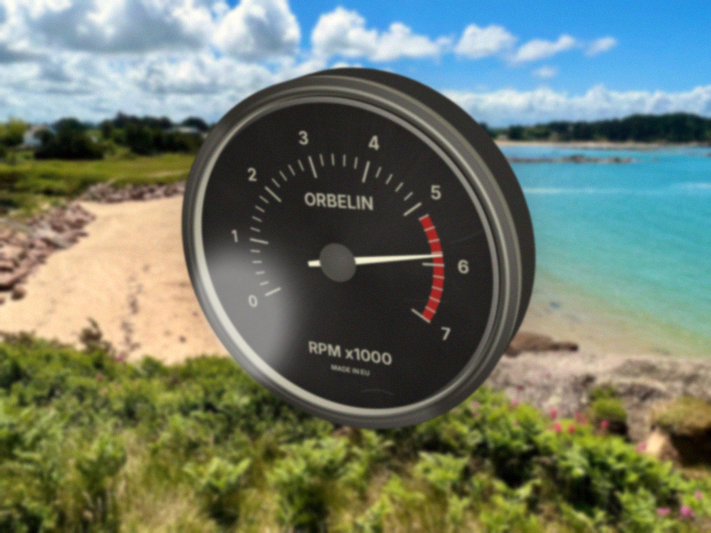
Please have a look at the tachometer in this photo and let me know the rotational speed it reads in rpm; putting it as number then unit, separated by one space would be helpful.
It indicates 5800 rpm
